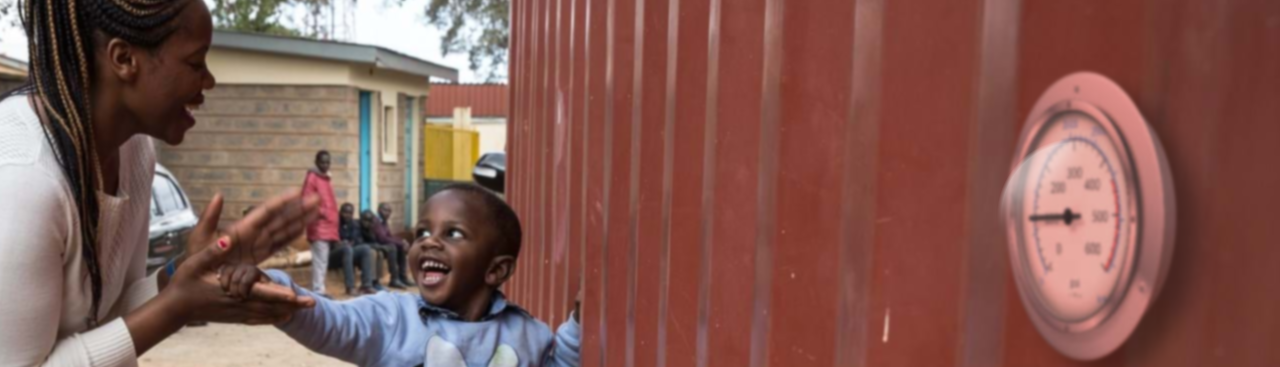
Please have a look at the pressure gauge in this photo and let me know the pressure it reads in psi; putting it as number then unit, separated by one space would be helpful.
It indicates 100 psi
